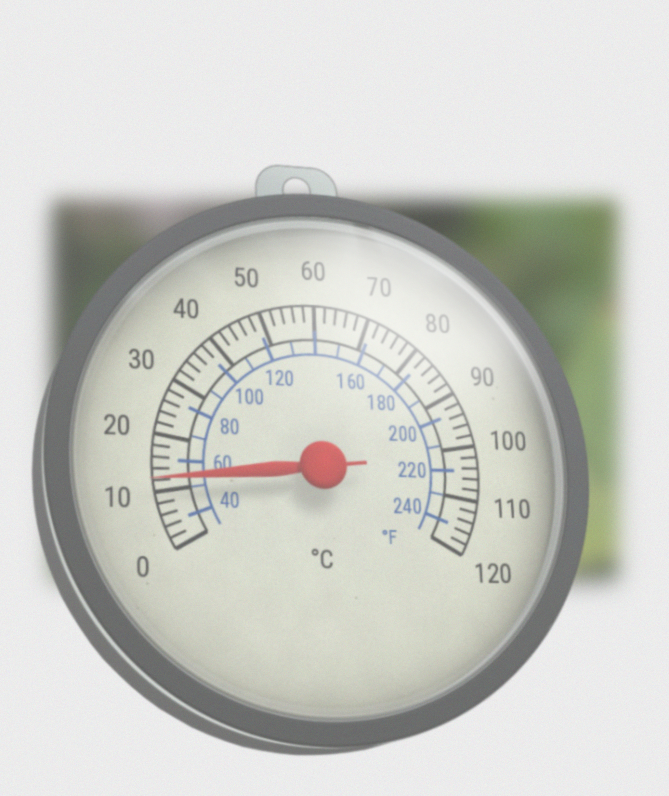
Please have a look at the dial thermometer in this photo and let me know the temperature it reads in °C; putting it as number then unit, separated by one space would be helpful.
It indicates 12 °C
